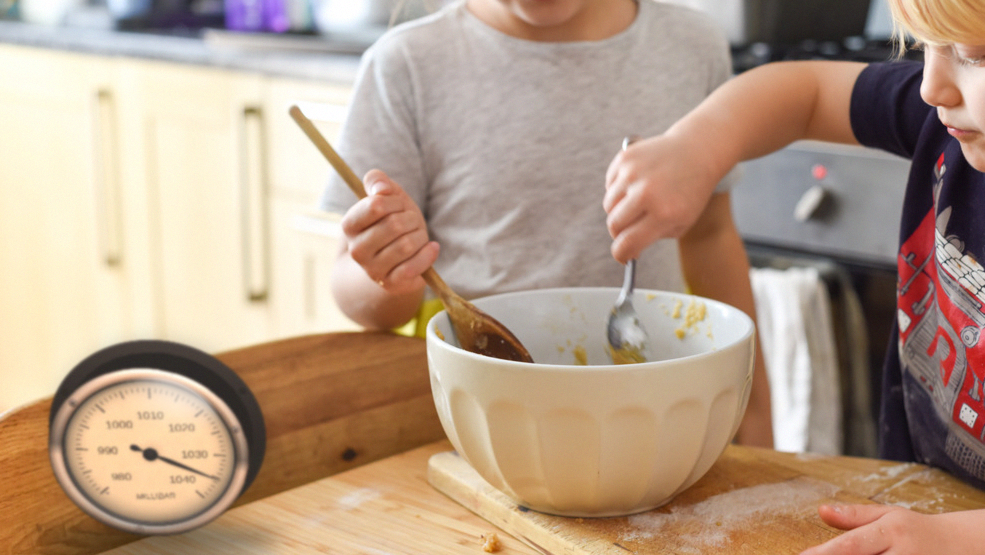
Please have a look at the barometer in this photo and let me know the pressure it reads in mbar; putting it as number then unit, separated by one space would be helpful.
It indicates 1035 mbar
